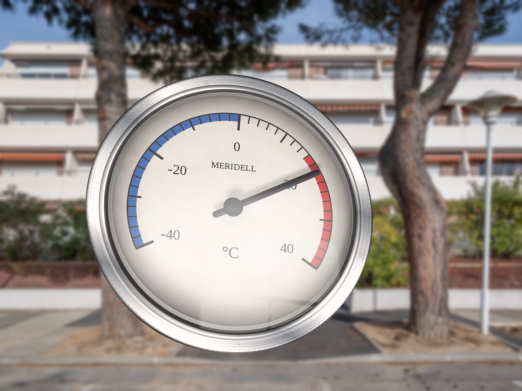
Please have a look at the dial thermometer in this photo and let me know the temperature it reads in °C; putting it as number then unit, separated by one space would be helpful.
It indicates 20 °C
